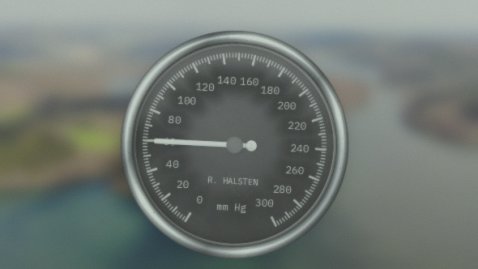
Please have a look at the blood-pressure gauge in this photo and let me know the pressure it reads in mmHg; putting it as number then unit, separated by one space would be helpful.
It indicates 60 mmHg
